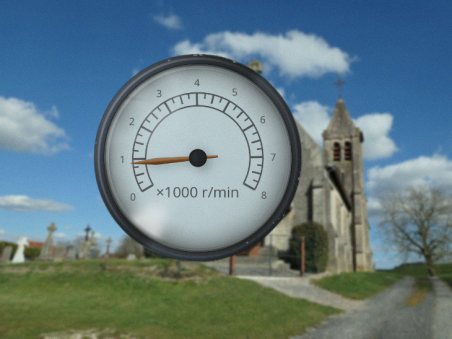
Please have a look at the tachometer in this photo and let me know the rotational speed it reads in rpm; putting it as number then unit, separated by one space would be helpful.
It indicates 875 rpm
